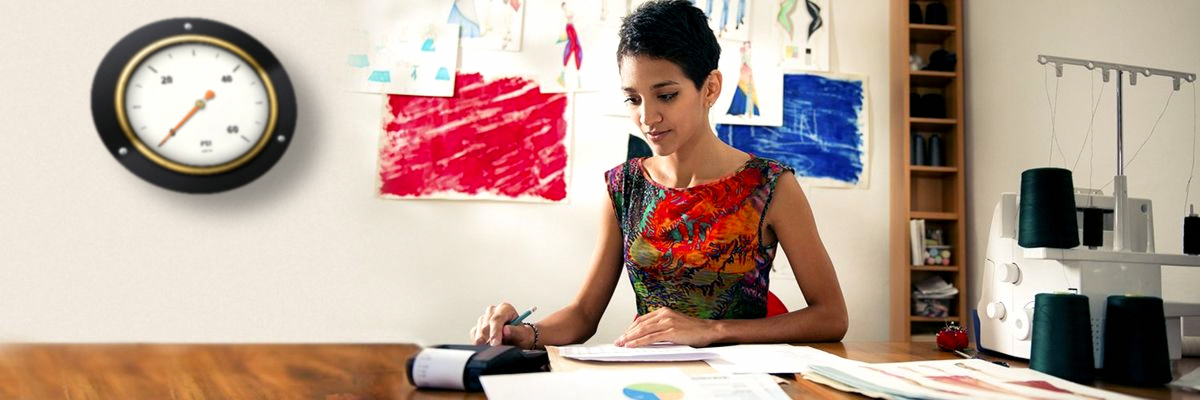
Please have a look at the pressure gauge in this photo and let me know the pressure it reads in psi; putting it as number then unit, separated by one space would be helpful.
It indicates 0 psi
